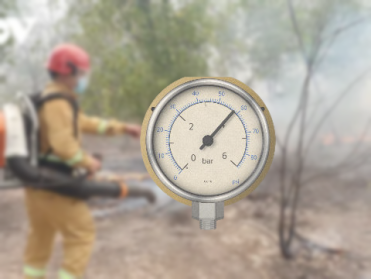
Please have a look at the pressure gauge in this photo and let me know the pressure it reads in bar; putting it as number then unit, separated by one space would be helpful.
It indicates 4 bar
